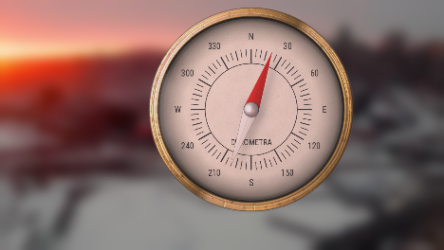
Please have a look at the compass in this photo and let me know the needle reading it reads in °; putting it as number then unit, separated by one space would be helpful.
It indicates 20 °
